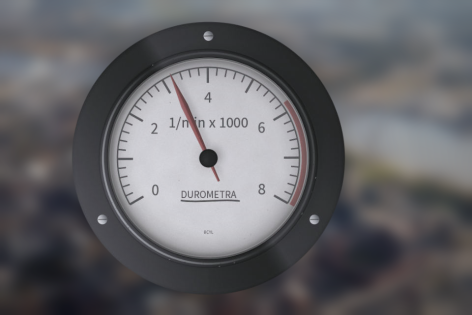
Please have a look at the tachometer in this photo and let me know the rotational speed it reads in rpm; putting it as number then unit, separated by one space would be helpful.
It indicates 3200 rpm
